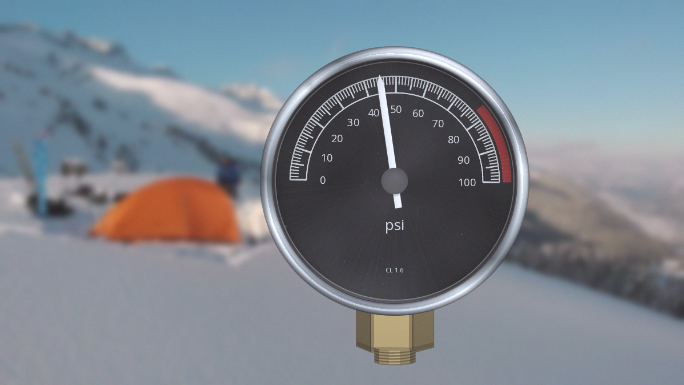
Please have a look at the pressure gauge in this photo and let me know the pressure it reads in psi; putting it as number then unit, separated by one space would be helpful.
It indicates 45 psi
